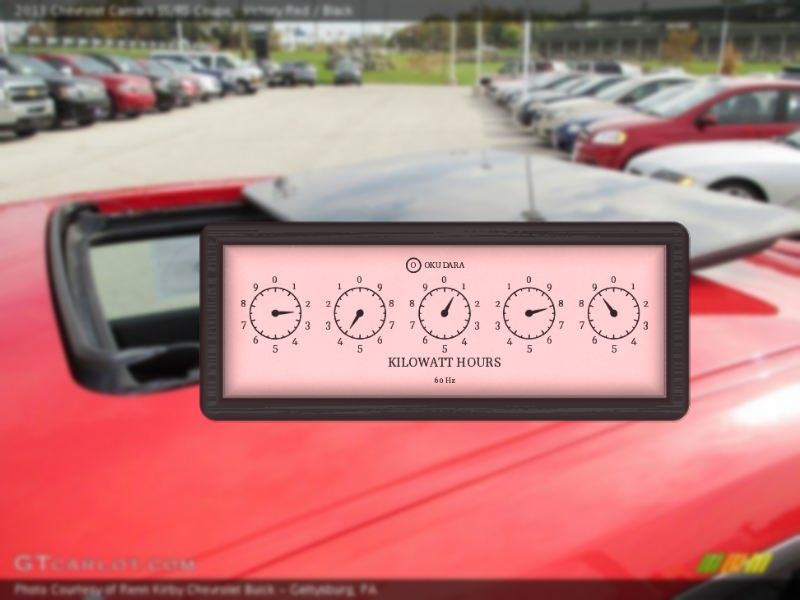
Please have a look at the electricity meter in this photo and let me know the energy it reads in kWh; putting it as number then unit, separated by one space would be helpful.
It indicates 24079 kWh
